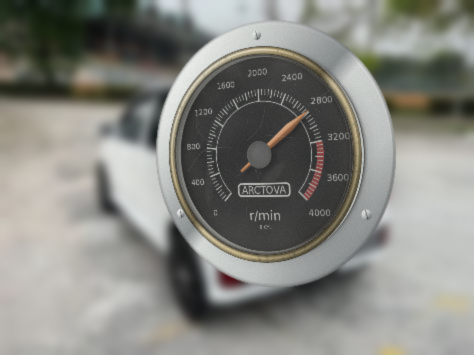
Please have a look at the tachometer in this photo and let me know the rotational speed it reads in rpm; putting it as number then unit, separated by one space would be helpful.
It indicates 2800 rpm
